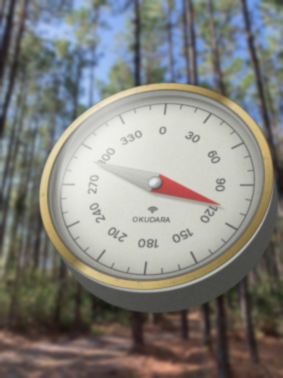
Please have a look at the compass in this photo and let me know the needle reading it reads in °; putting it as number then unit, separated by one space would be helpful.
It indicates 110 °
